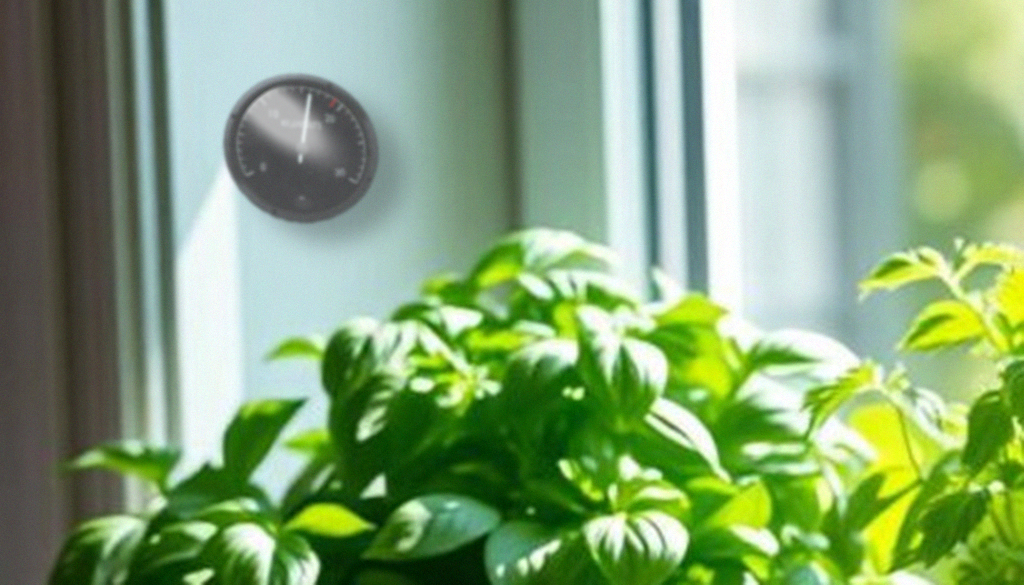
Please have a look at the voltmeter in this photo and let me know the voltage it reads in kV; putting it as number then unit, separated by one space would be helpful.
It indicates 16 kV
